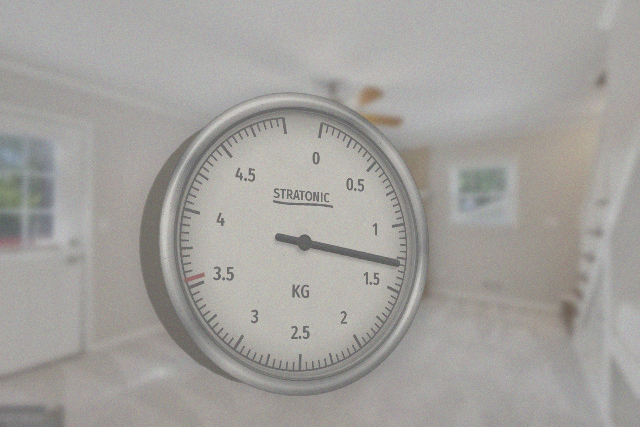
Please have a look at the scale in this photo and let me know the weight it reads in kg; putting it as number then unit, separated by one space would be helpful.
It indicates 1.3 kg
